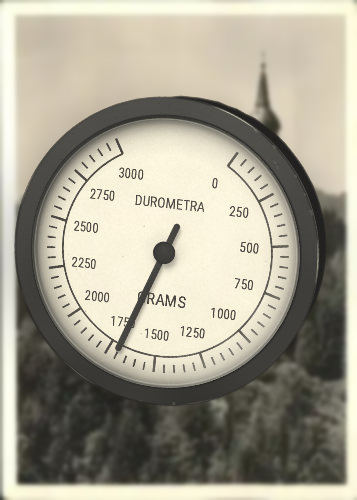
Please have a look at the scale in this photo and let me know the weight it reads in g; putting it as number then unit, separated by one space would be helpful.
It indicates 1700 g
